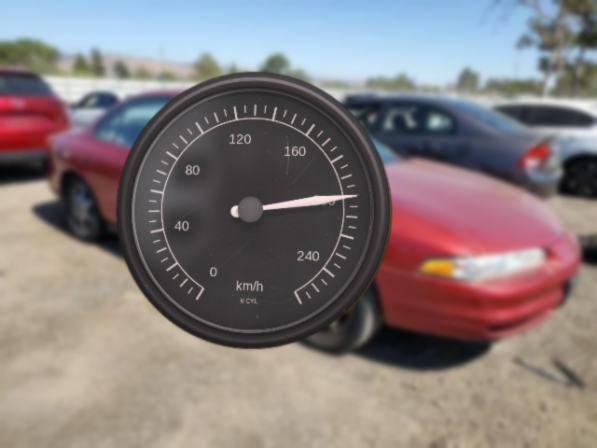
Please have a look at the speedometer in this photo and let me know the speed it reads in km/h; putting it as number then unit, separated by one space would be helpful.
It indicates 200 km/h
